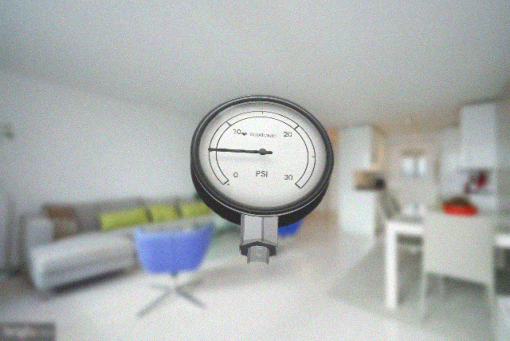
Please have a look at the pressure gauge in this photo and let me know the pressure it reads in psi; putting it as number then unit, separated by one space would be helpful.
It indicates 5 psi
